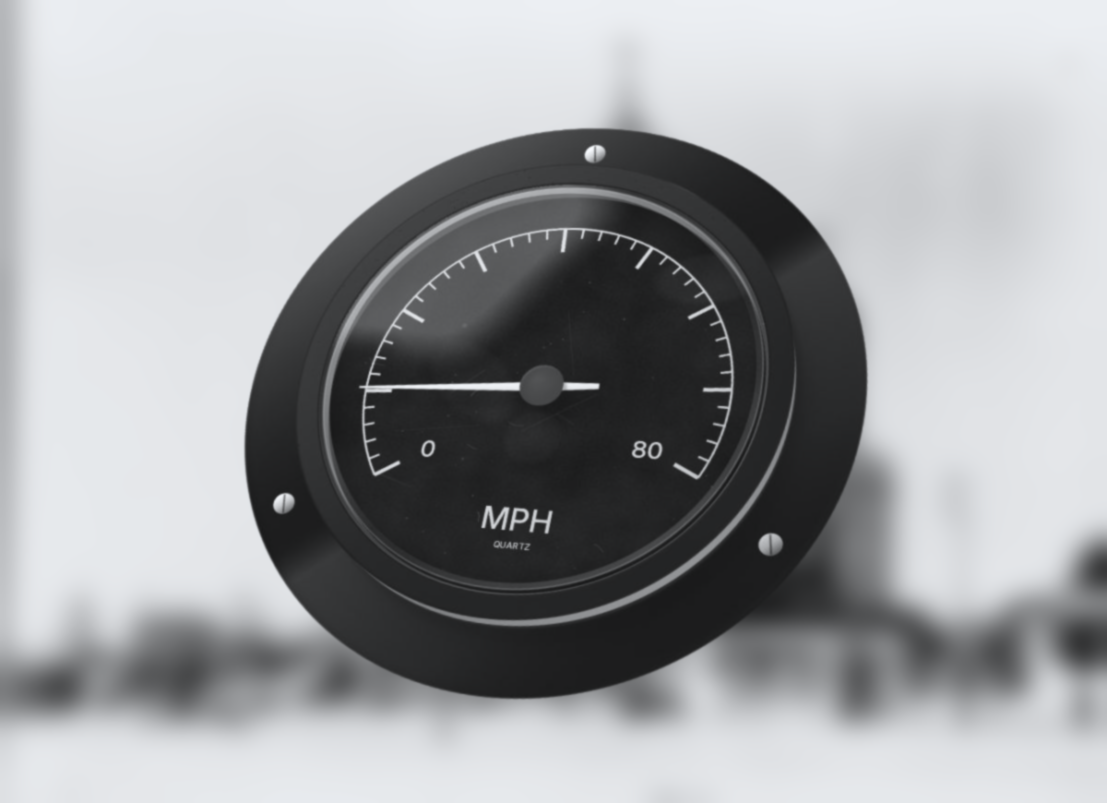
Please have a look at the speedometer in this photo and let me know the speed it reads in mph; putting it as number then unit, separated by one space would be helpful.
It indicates 10 mph
